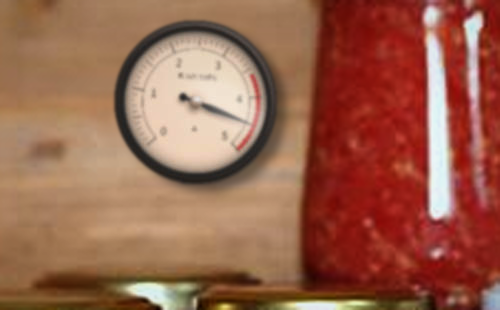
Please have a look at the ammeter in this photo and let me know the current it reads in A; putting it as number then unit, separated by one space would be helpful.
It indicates 4.5 A
